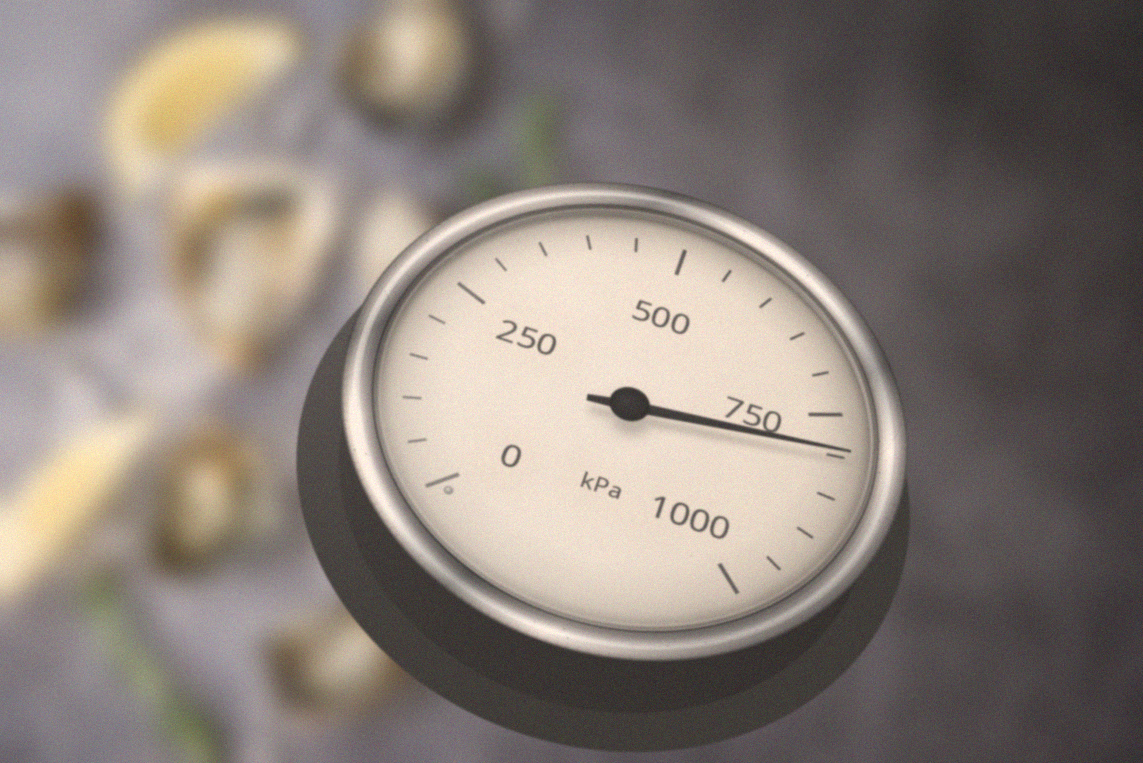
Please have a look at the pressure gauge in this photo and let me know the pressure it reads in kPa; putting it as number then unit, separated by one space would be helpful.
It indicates 800 kPa
